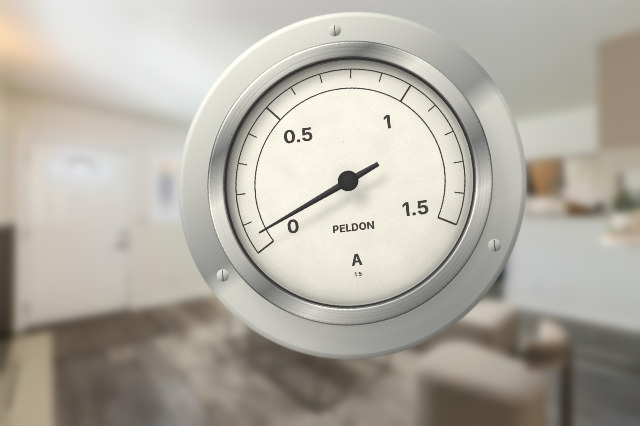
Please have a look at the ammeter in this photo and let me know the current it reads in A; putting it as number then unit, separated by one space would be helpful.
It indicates 0.05 A
